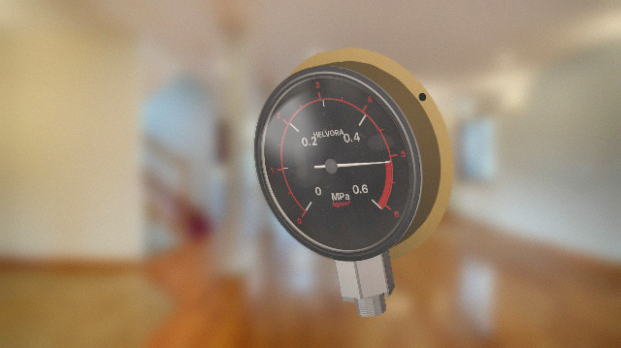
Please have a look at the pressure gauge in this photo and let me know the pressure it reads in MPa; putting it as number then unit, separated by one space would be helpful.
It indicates 0.5 MPa
